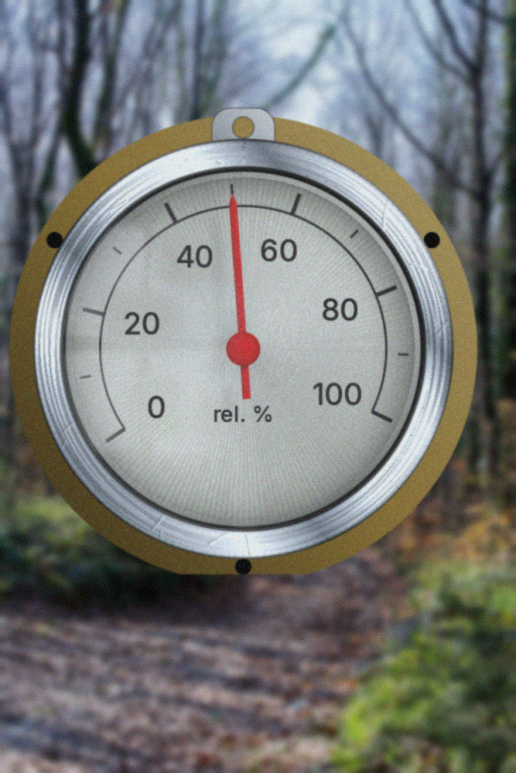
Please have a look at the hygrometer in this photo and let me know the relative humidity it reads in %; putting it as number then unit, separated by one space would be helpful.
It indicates 50 %
